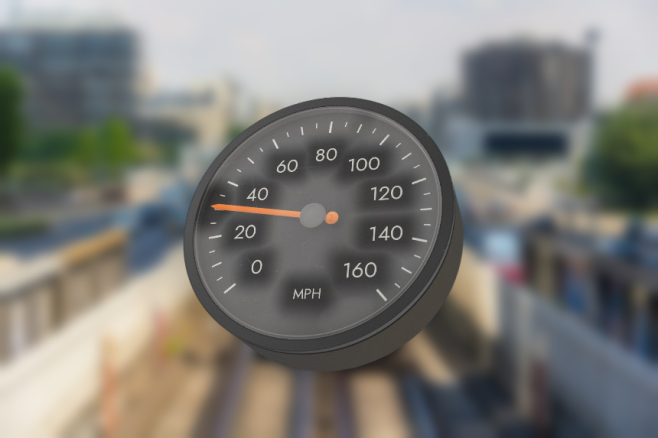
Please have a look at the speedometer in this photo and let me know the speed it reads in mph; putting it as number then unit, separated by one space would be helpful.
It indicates 30 mph
